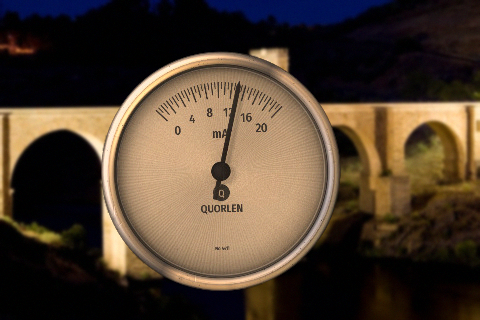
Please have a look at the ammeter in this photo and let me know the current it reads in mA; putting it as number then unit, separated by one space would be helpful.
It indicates 13 mA
